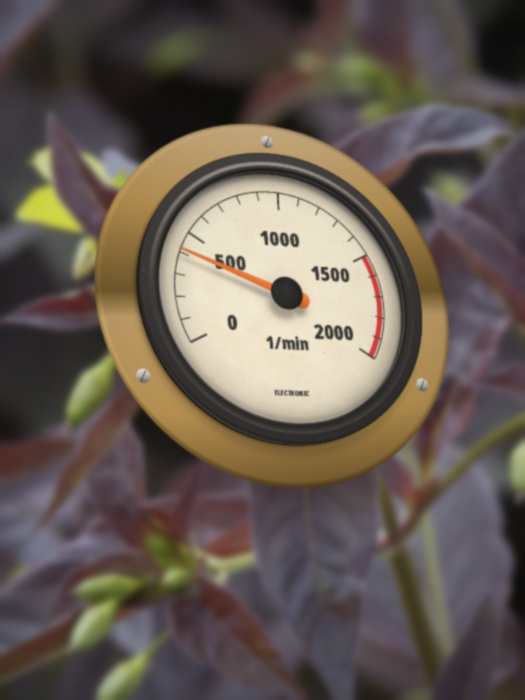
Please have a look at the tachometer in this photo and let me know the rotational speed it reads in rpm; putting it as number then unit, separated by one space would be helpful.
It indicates 400 rpm
